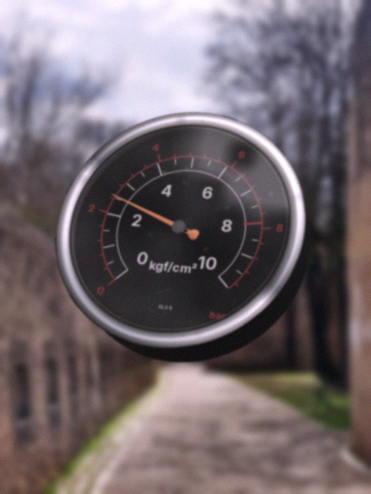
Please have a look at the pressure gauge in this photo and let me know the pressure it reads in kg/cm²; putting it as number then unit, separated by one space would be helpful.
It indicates 2.5 kg/cm²
